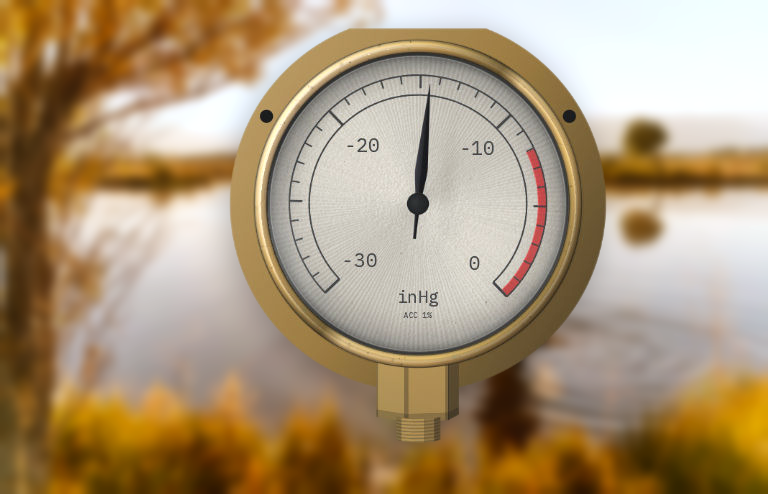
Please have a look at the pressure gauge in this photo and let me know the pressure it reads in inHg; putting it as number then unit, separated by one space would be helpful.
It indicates -14.5 inHg
